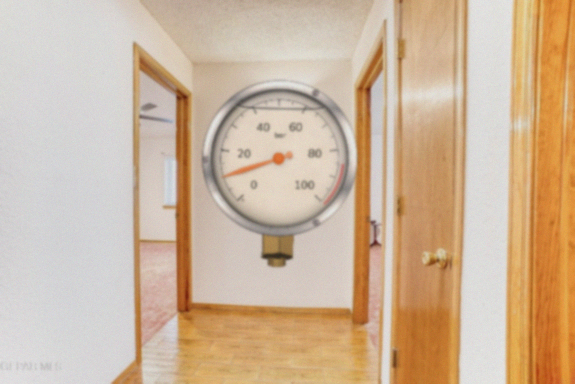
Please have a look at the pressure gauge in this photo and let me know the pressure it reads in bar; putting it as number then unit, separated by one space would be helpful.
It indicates 10 bar
